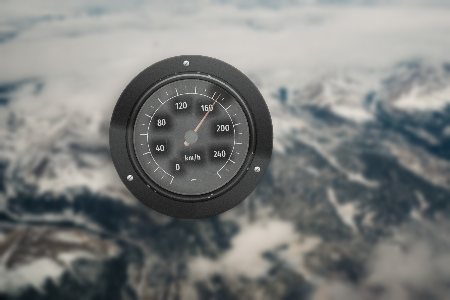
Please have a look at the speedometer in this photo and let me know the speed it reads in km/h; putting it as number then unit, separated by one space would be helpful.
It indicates 165 km/h
